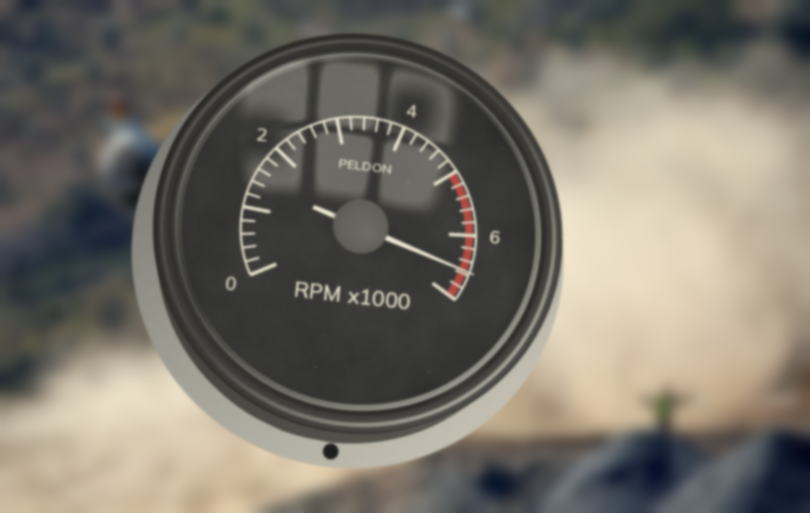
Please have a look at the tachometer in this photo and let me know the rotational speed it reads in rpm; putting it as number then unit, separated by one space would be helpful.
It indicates 6600 rpm
